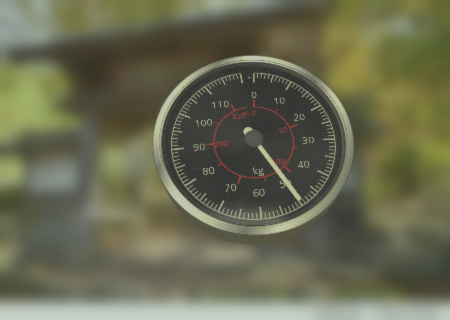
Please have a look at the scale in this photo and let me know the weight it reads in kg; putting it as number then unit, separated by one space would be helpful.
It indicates 50 kg
